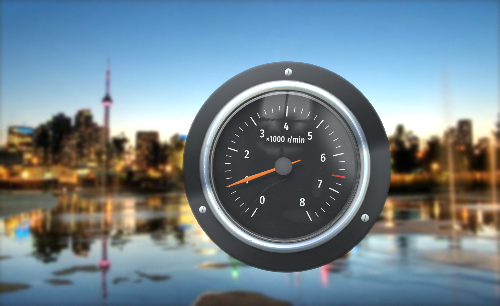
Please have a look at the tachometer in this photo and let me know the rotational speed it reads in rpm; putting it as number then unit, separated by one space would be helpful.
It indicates 1000 rpm
